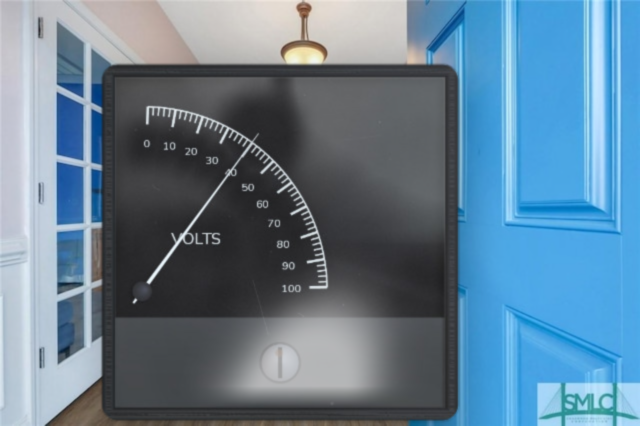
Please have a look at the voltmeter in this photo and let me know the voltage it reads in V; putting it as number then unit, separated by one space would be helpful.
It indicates 40 V
